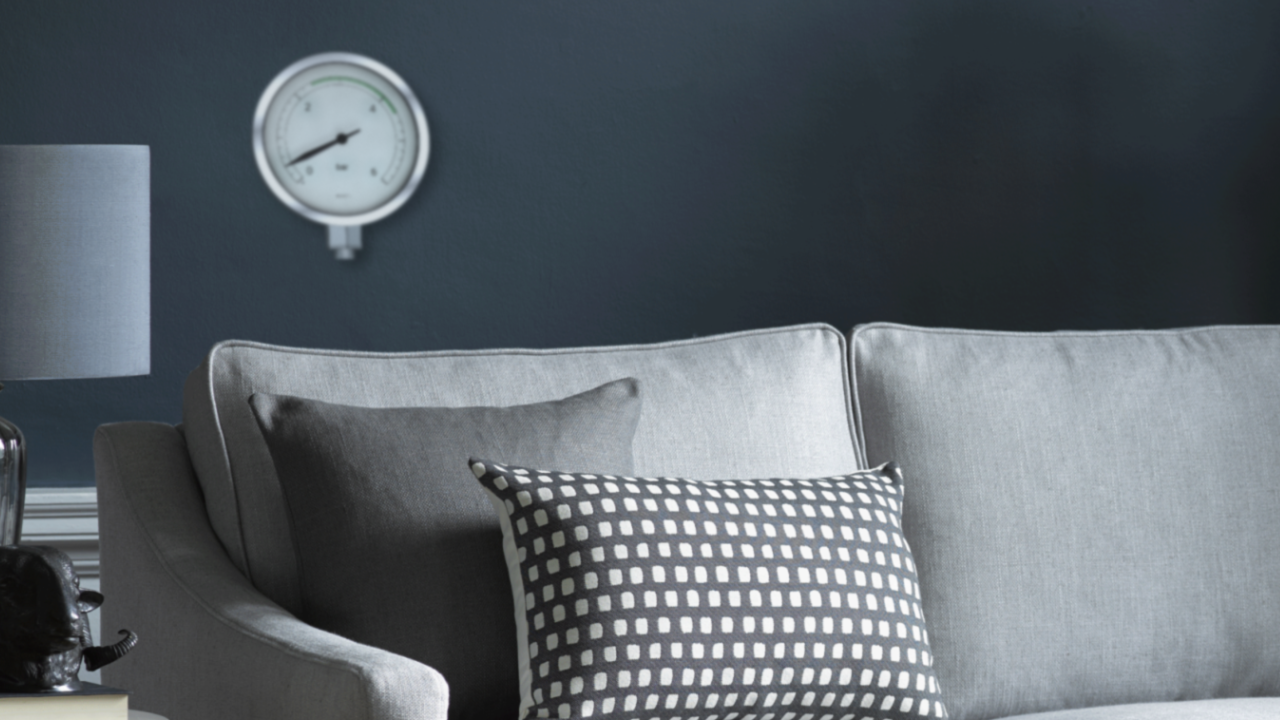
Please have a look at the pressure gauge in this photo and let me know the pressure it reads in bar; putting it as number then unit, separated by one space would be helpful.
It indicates 0.4 bar
